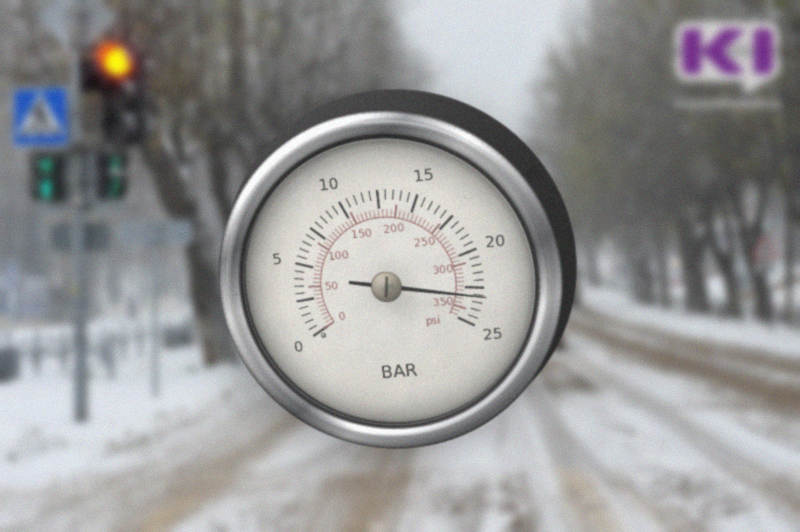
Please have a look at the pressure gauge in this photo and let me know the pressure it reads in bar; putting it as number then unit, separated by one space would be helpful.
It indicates 23 bar
